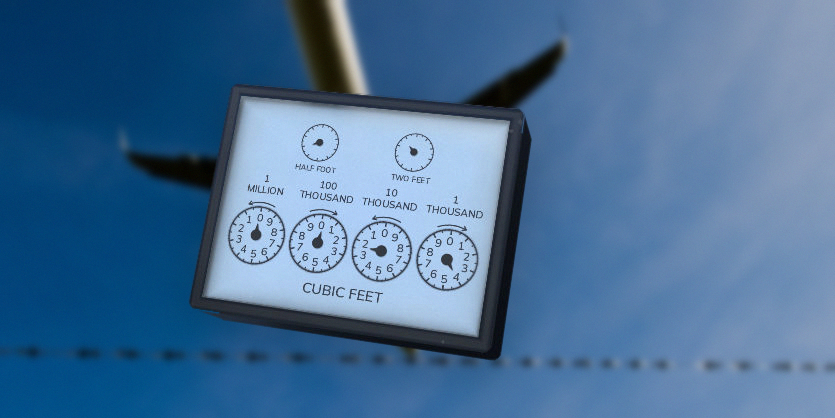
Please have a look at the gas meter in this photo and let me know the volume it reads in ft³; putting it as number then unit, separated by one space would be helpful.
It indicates 2400 ft³
